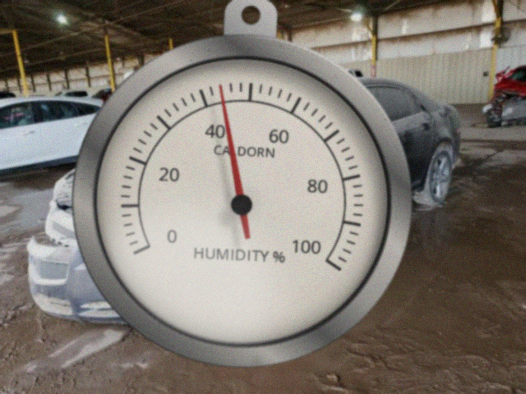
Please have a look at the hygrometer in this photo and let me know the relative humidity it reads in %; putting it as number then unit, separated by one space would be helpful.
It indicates 44 %
